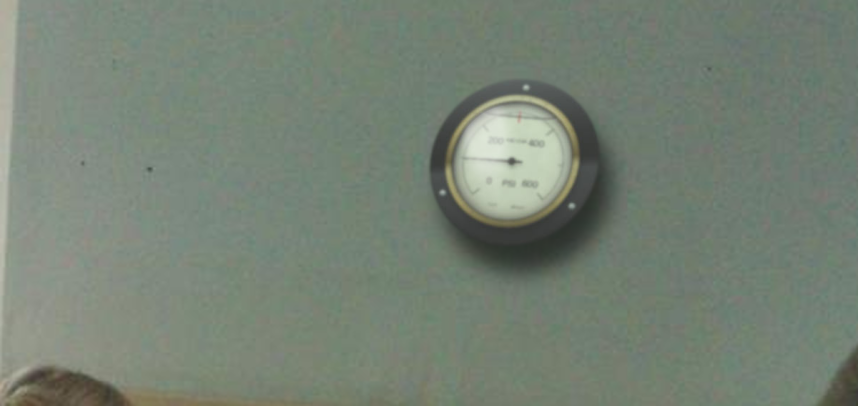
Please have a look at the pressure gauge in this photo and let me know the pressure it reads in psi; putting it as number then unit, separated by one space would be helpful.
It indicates 100 psi
